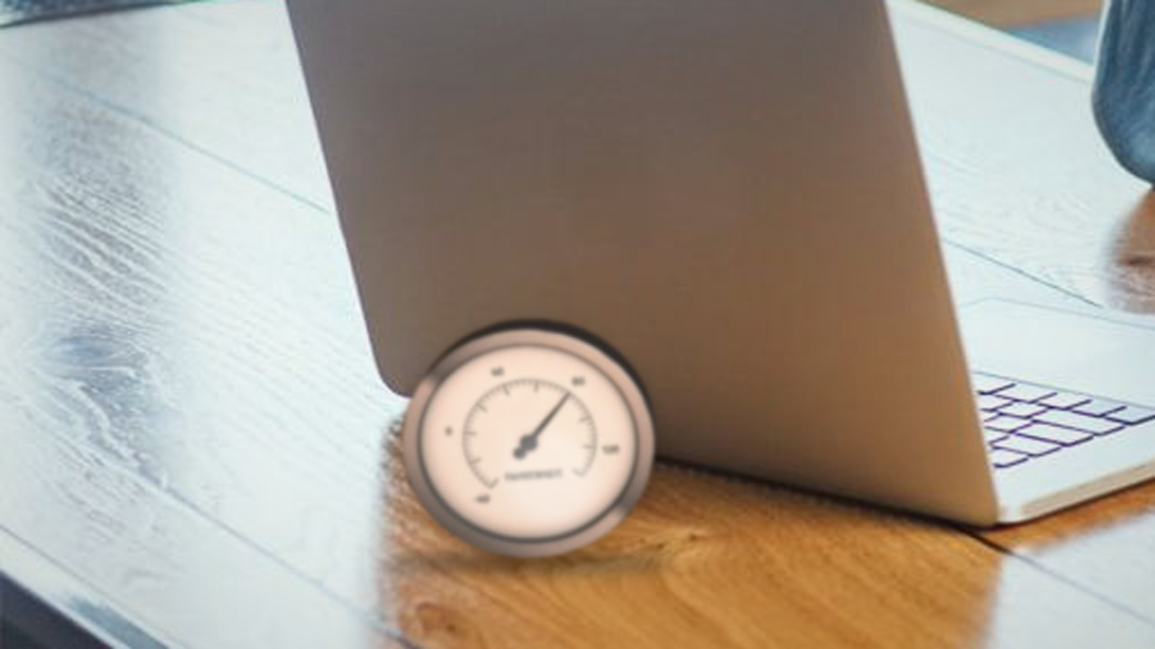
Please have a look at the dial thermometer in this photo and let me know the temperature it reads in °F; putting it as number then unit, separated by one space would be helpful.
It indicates 80 °F
